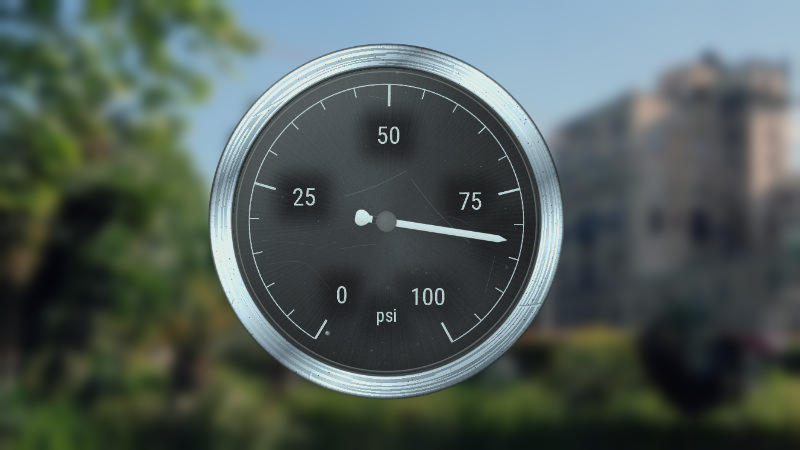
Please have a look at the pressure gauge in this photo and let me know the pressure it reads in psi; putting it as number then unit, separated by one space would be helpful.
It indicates 82.5 psi
